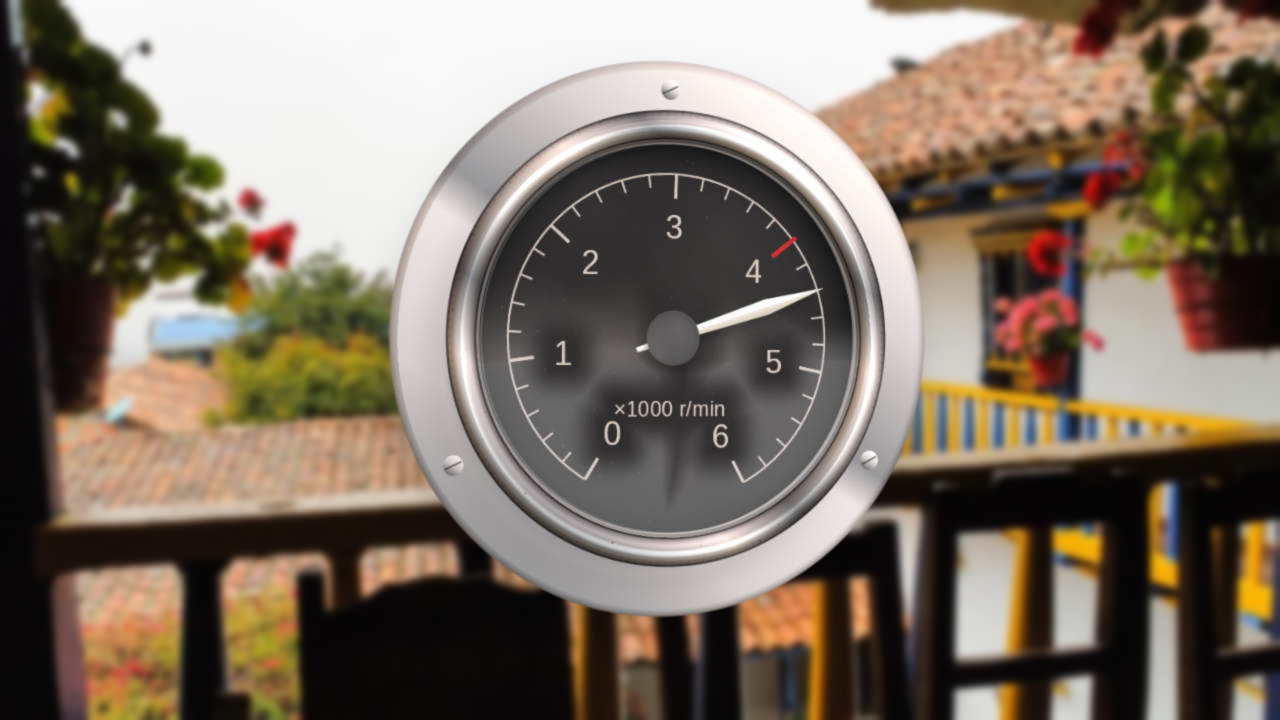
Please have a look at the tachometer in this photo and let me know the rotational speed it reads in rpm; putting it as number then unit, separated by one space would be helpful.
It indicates 4400 rpm
